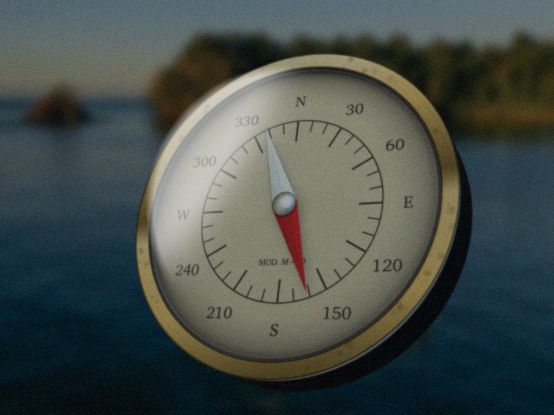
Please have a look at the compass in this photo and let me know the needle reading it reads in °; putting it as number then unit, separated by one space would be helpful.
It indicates 160 °
